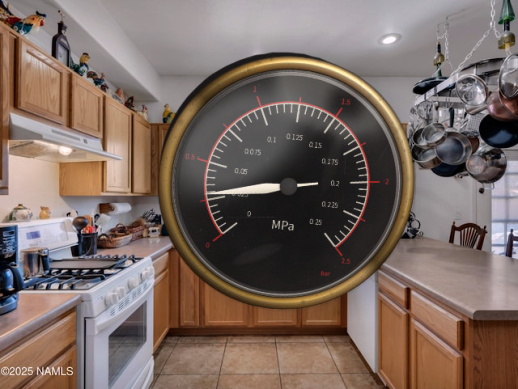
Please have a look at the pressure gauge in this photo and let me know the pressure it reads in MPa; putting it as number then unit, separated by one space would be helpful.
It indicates 0.03 MPa
